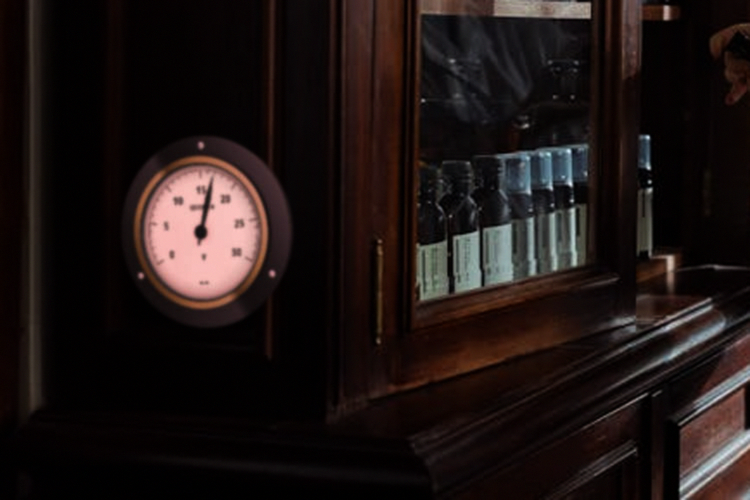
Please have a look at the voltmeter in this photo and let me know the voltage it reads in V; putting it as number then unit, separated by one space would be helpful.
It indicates 17 V
